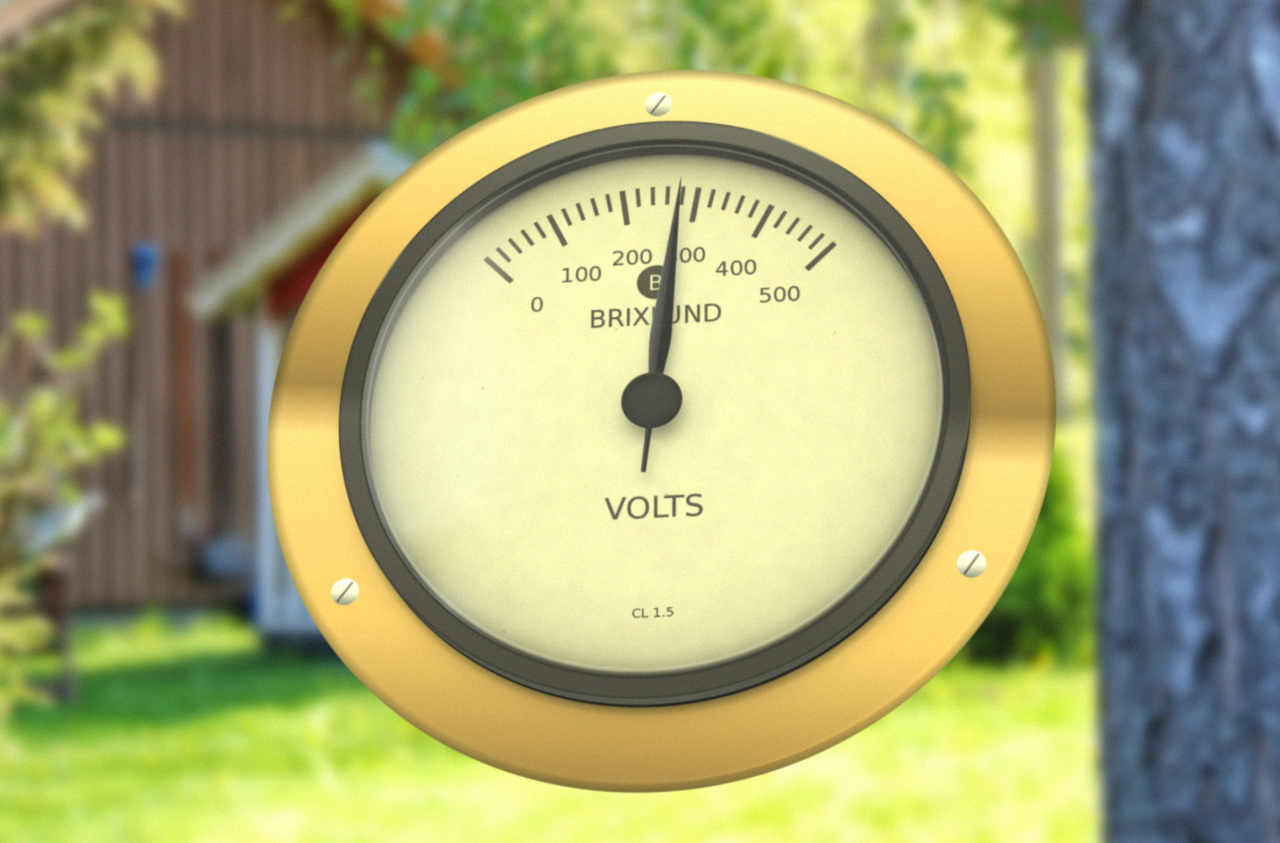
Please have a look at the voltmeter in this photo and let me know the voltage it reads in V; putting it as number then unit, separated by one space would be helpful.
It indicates 280 V
